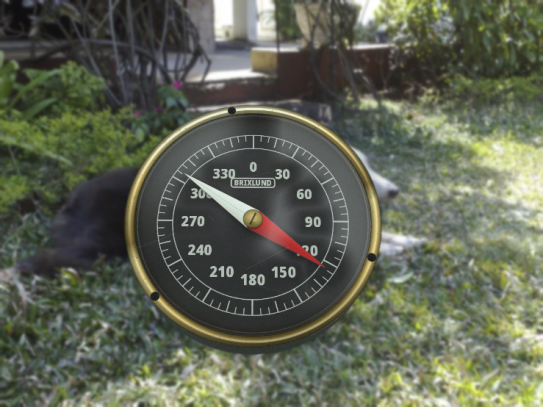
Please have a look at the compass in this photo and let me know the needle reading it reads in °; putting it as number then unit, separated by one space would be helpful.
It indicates 125 °
